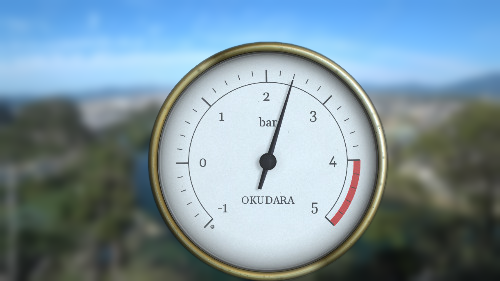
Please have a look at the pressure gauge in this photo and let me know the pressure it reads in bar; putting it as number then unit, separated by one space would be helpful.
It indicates 2.4 bar
